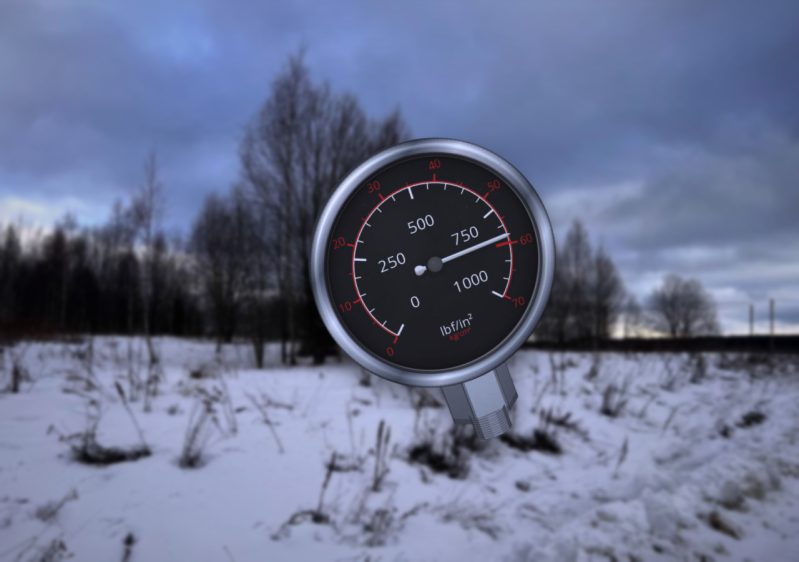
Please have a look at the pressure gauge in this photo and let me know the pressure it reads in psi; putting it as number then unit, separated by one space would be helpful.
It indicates 825 psi
